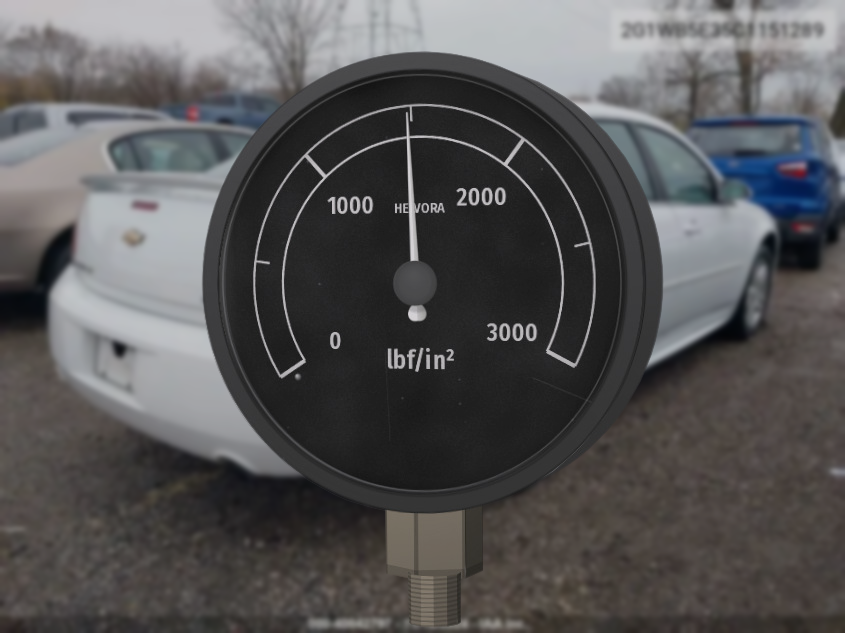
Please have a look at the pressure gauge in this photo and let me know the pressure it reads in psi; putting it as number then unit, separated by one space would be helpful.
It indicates 1500 psi
